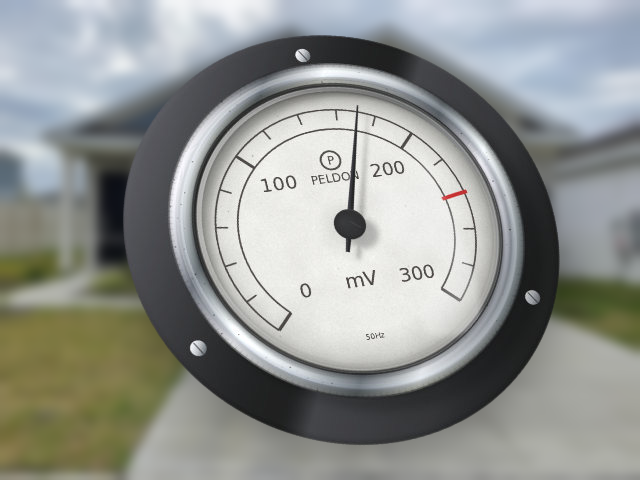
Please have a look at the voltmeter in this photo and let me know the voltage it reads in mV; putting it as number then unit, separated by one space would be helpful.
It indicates 170 mV
